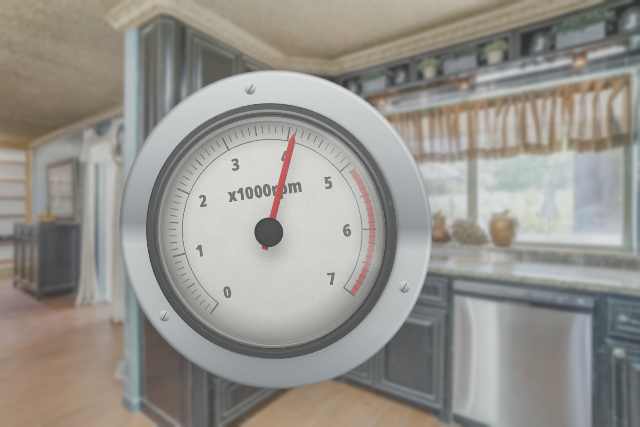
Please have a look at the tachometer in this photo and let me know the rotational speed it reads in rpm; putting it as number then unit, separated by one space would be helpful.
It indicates 4100 rpm
